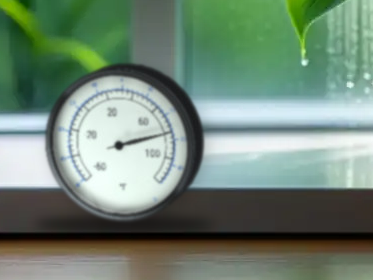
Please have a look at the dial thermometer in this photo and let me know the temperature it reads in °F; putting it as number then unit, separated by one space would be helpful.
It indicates 80 °F
